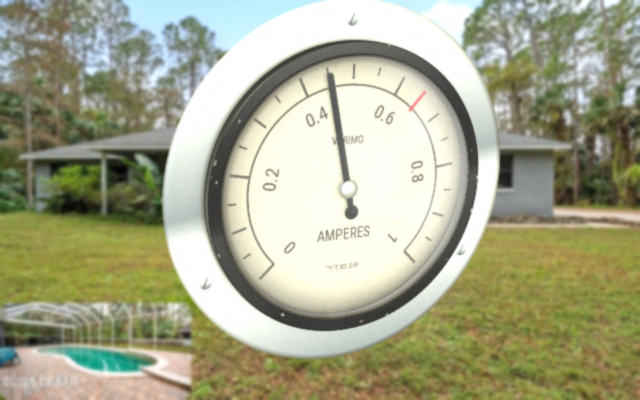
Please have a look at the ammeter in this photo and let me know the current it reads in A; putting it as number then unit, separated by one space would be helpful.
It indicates 0.45 A
